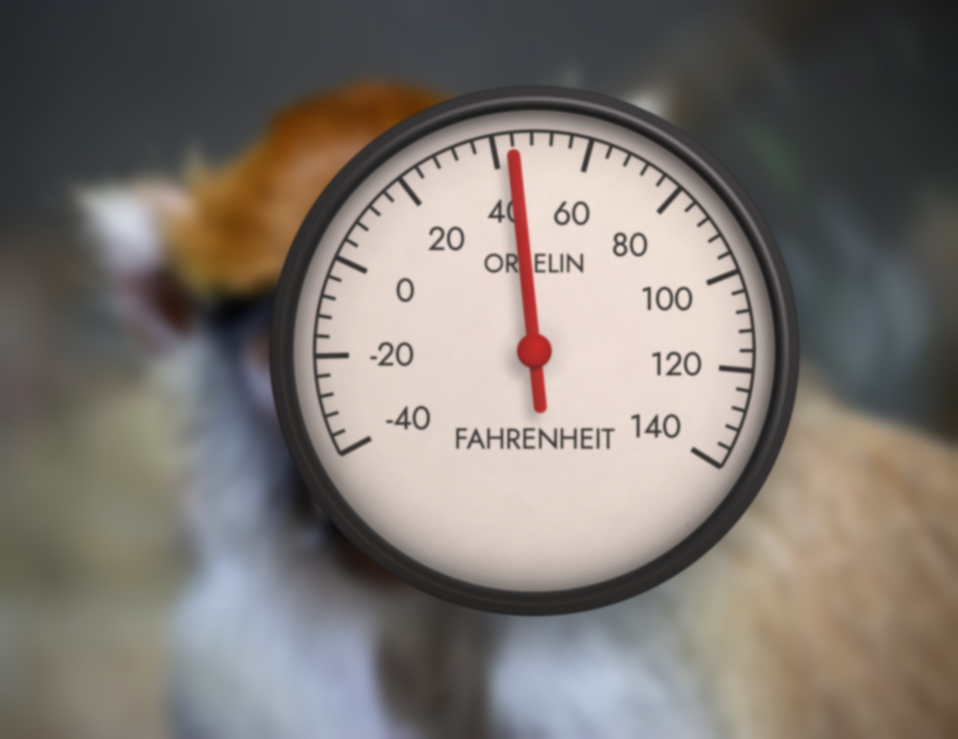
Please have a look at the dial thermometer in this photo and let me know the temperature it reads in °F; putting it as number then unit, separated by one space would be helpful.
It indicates 44 °F
